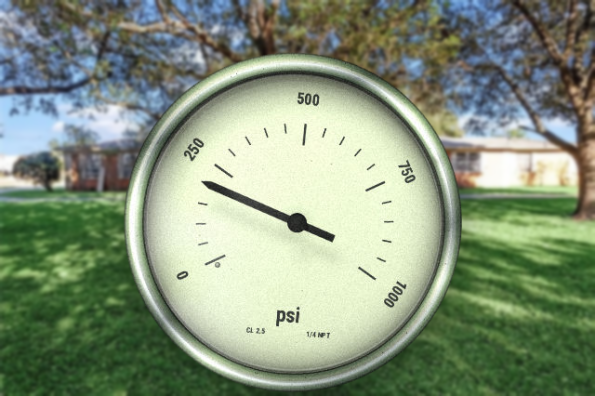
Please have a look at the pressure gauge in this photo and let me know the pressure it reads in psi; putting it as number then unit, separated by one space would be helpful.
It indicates 200 psi
